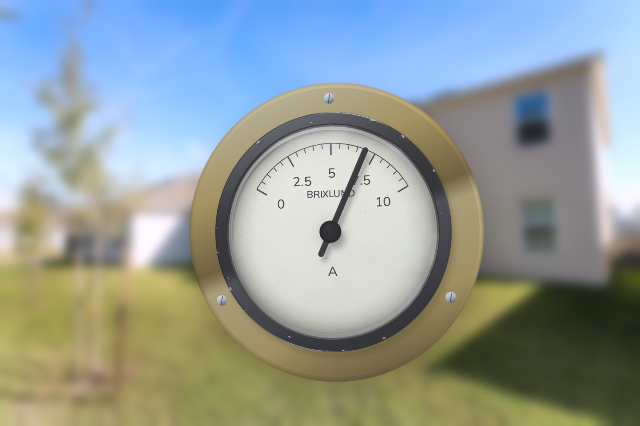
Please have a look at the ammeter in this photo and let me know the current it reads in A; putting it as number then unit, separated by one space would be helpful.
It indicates 7 A
